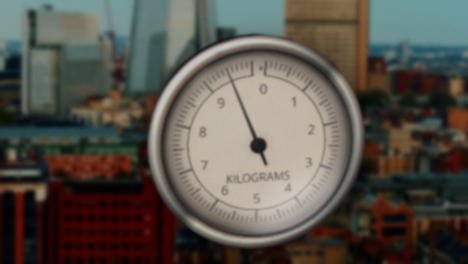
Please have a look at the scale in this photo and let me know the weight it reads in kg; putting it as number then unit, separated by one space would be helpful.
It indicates 9.5 kg
